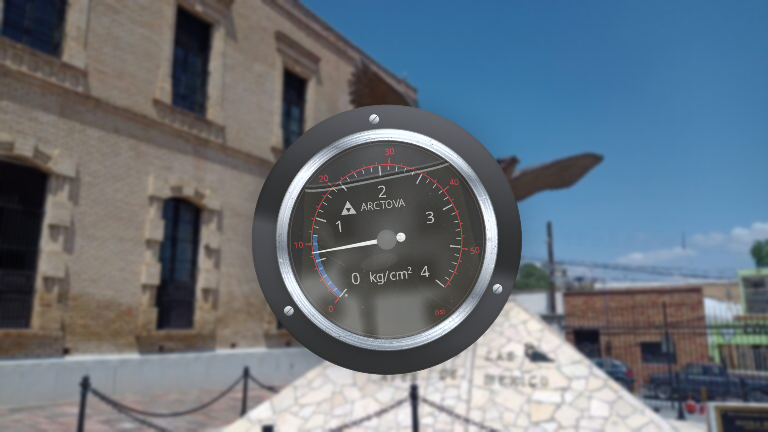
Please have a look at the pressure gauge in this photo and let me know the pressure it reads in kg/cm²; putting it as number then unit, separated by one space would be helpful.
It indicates 0.6 kg/cm²
